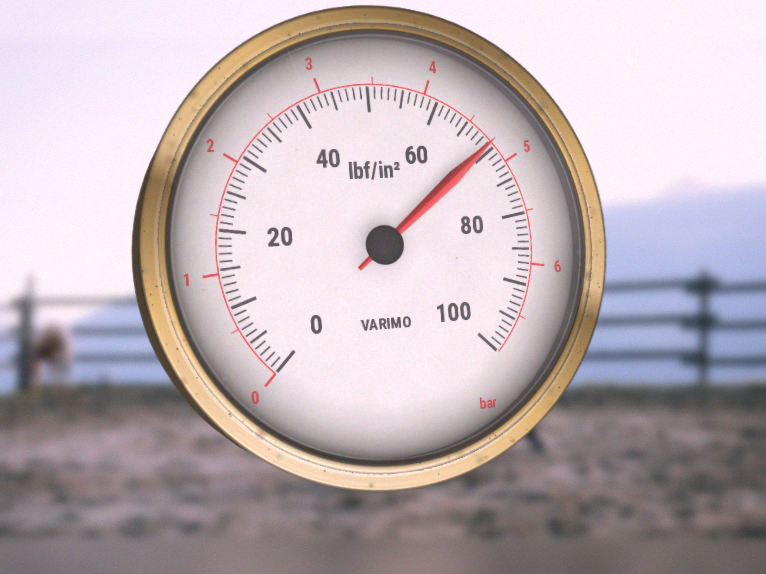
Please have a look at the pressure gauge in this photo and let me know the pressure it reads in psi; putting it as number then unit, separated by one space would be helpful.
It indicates 69 psi
